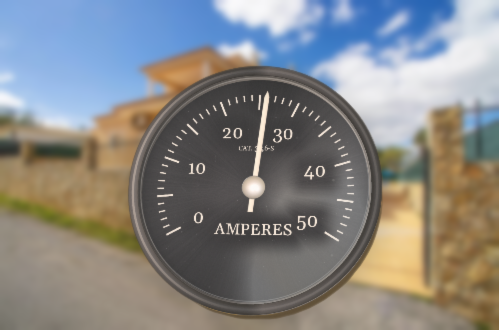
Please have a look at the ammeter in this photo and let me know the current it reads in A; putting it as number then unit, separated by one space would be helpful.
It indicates 26 A
